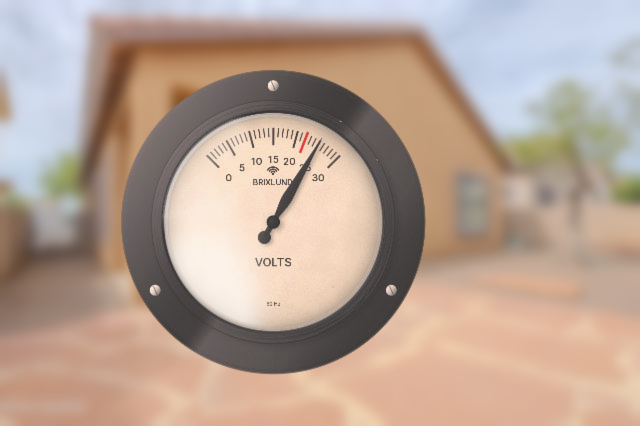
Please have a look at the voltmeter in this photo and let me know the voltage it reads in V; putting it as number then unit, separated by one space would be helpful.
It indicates 25 V
